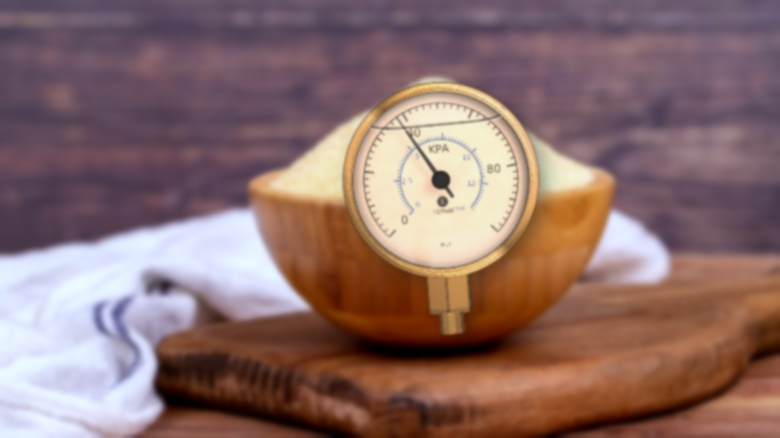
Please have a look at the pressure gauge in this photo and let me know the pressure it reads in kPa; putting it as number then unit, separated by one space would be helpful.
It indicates 38 kPa
